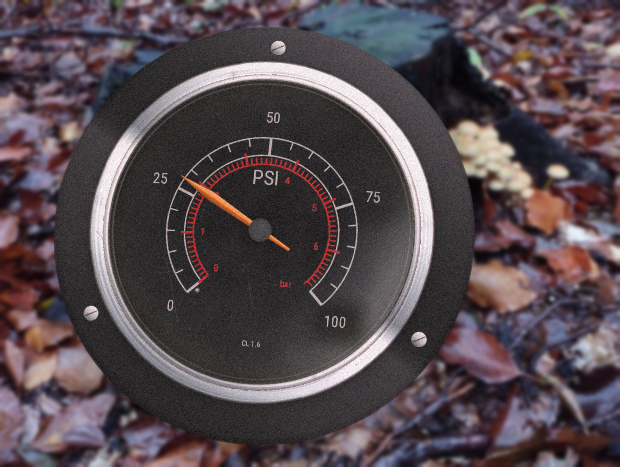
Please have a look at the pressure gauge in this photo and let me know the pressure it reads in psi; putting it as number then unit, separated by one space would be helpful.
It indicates 27.5 psi
